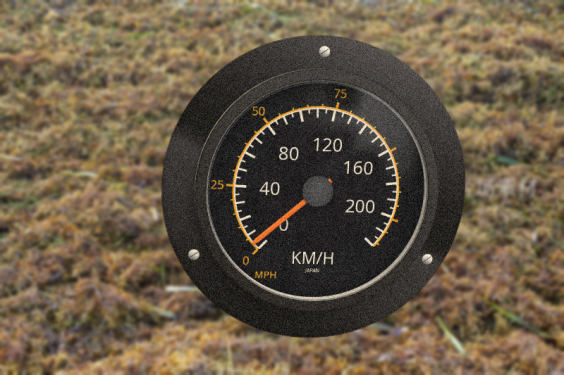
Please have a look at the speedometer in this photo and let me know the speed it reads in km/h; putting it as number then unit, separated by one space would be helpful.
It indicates 5 km/h
